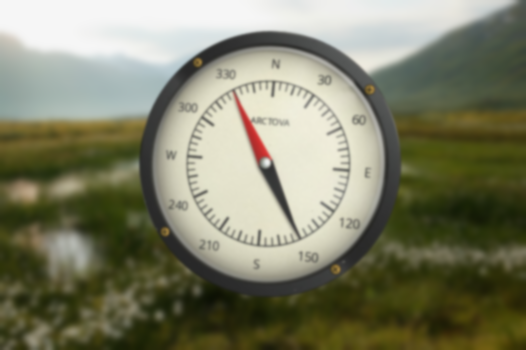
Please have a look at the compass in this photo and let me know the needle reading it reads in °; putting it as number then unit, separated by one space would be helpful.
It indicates 330 °
